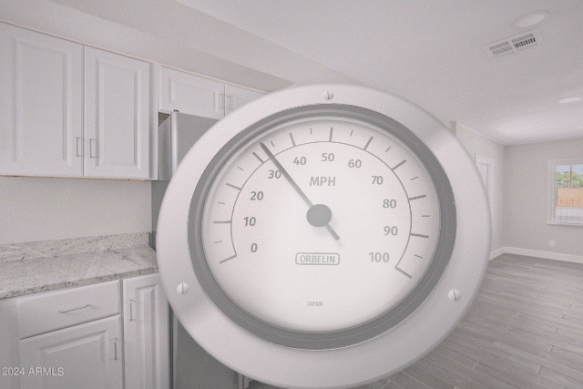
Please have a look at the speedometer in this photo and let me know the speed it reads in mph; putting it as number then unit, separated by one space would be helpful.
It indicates 32.5 mph
